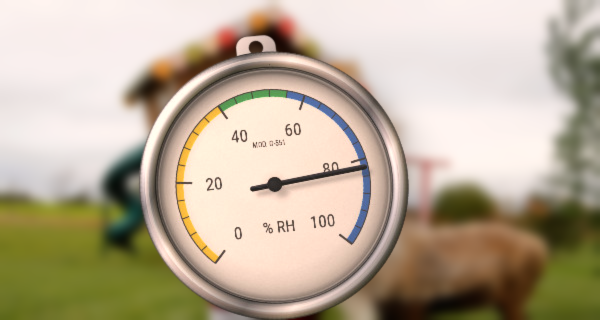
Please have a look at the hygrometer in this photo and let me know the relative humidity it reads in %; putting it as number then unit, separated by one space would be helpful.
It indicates 82 %
